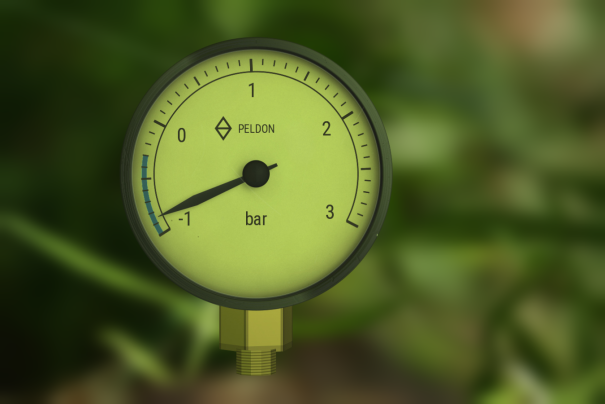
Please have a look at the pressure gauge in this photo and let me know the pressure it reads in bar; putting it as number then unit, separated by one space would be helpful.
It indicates -0.85 bar
